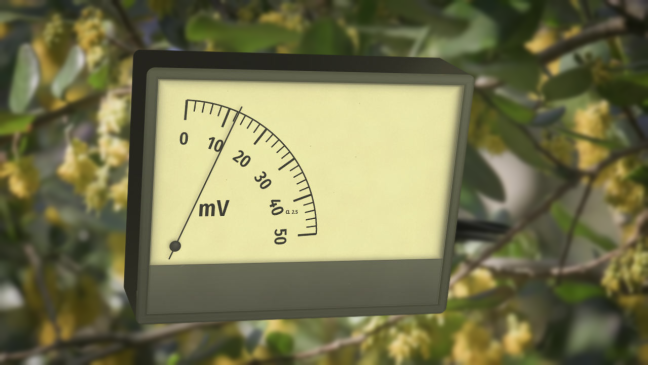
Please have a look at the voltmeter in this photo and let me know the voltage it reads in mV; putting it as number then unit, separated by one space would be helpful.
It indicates 12 mV
